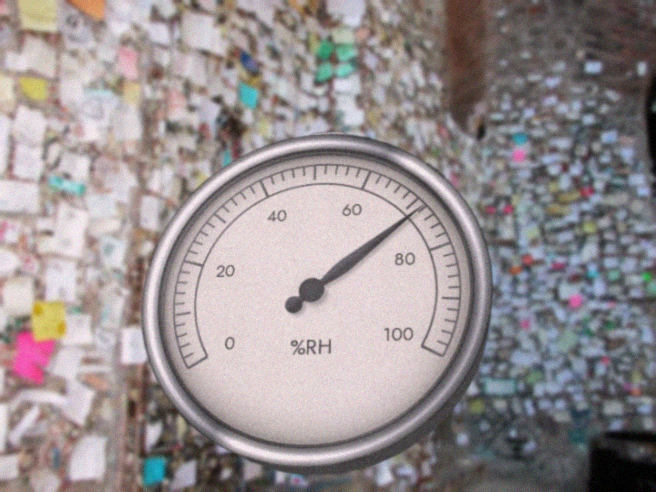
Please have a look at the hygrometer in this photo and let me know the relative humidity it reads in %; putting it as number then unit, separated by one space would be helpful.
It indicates 72 %
